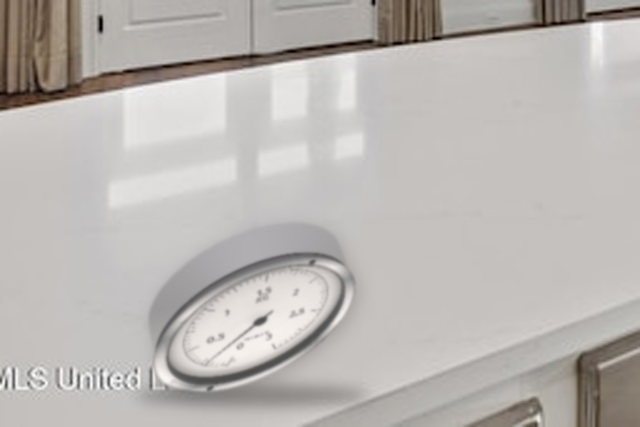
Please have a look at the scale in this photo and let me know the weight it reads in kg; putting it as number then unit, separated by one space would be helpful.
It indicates 0.25 kg
